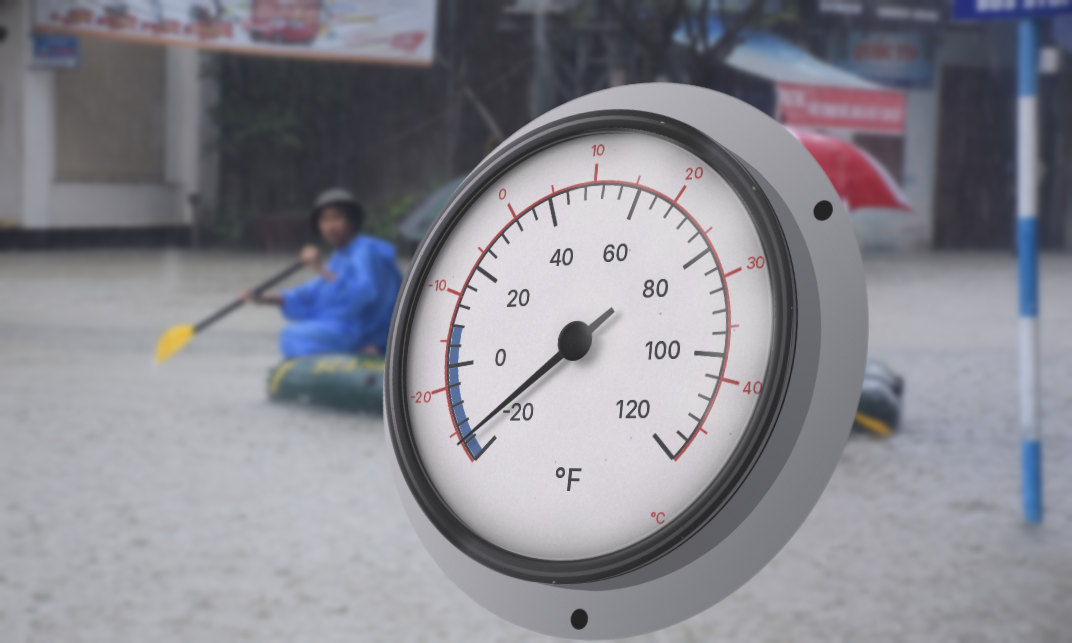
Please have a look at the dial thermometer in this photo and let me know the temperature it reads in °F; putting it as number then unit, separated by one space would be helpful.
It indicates -16 °F
